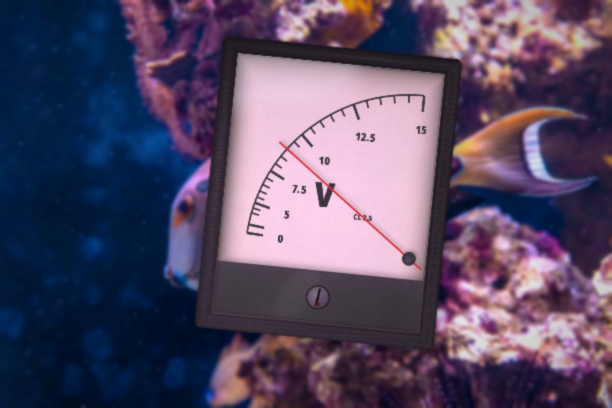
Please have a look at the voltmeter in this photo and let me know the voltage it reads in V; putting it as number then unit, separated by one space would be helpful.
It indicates 9 V
